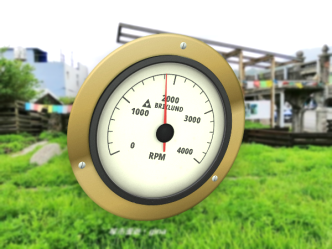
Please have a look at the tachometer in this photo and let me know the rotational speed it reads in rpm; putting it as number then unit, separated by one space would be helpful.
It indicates 1800 rpm
